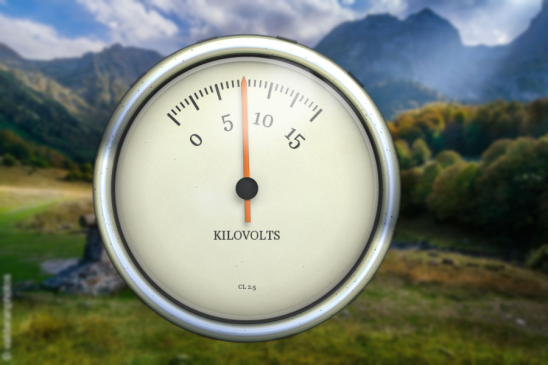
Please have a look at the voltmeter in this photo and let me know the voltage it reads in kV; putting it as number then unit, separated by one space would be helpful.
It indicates 7.5 kV
